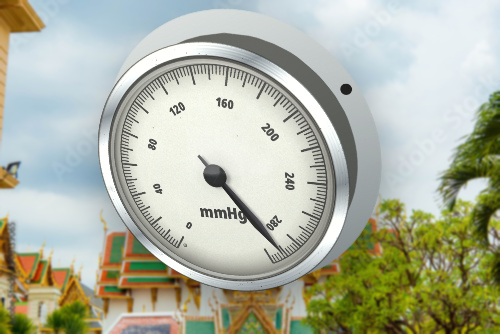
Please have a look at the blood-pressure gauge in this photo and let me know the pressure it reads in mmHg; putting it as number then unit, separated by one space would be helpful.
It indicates 290 mmHg
